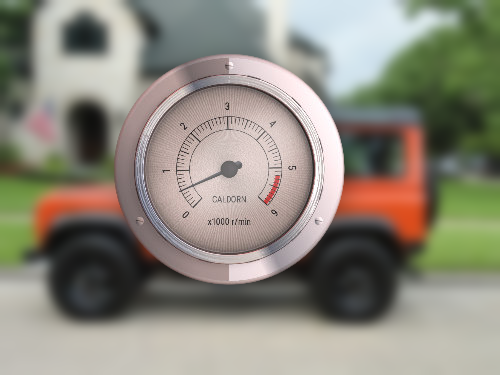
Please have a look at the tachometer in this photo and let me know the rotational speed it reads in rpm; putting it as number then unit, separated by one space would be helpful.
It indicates 500 rpm
